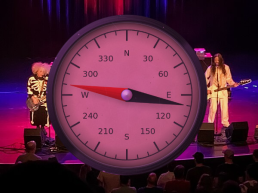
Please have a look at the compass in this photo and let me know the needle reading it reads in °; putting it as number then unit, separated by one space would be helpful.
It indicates 280 °
